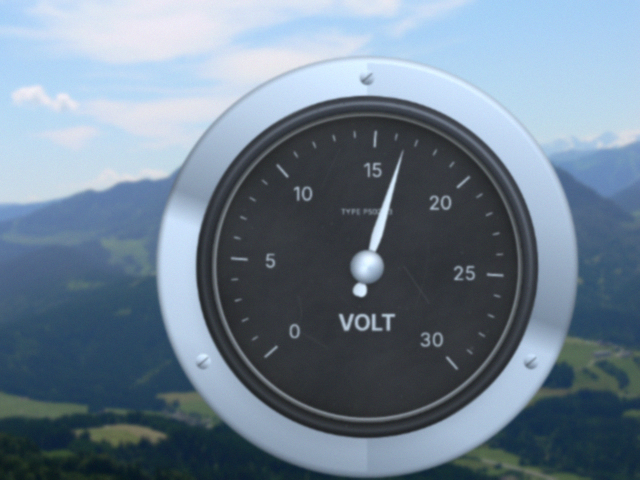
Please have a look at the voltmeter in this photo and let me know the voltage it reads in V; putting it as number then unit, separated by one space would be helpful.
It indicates 16.5 V
